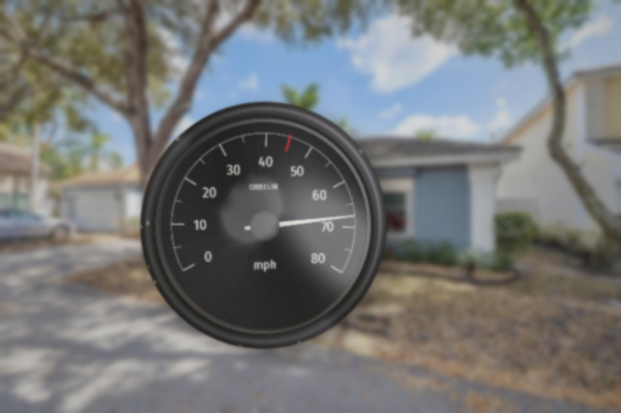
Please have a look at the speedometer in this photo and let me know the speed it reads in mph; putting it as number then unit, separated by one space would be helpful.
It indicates 67.5 mph
